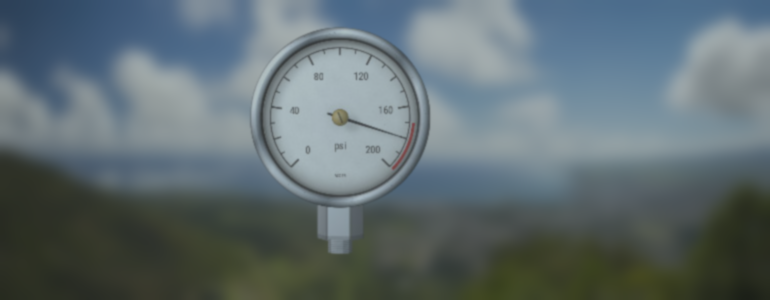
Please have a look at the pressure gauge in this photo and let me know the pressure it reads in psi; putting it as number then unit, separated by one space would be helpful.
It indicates 180 psi
